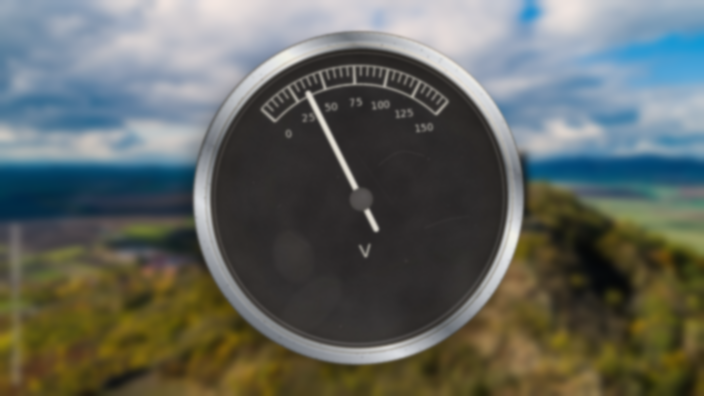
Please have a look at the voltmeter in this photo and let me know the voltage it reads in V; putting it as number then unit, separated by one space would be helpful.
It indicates 35 V
